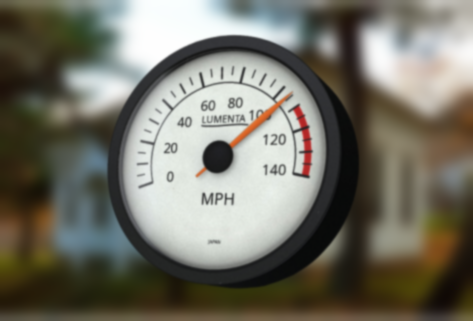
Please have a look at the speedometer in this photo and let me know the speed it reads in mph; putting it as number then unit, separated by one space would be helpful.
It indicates 105 mph
